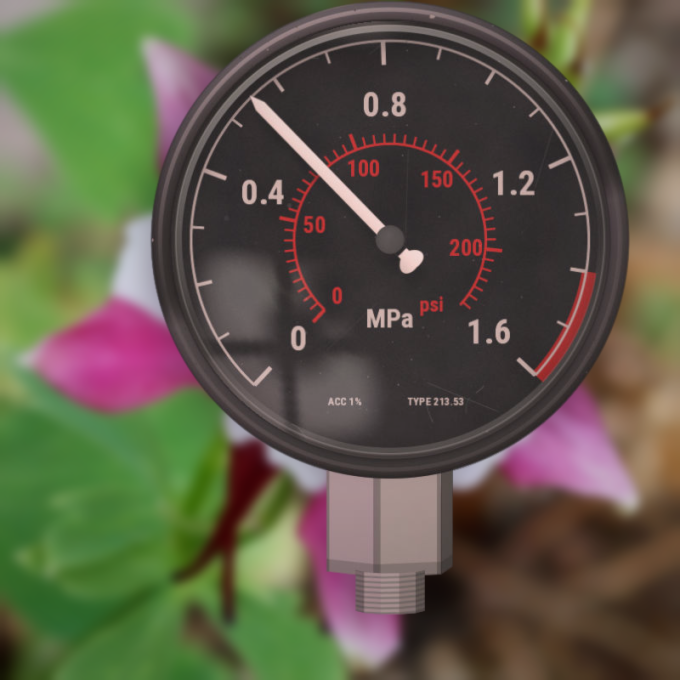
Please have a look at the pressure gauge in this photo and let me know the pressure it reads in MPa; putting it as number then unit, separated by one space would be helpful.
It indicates 0.55 MPa
